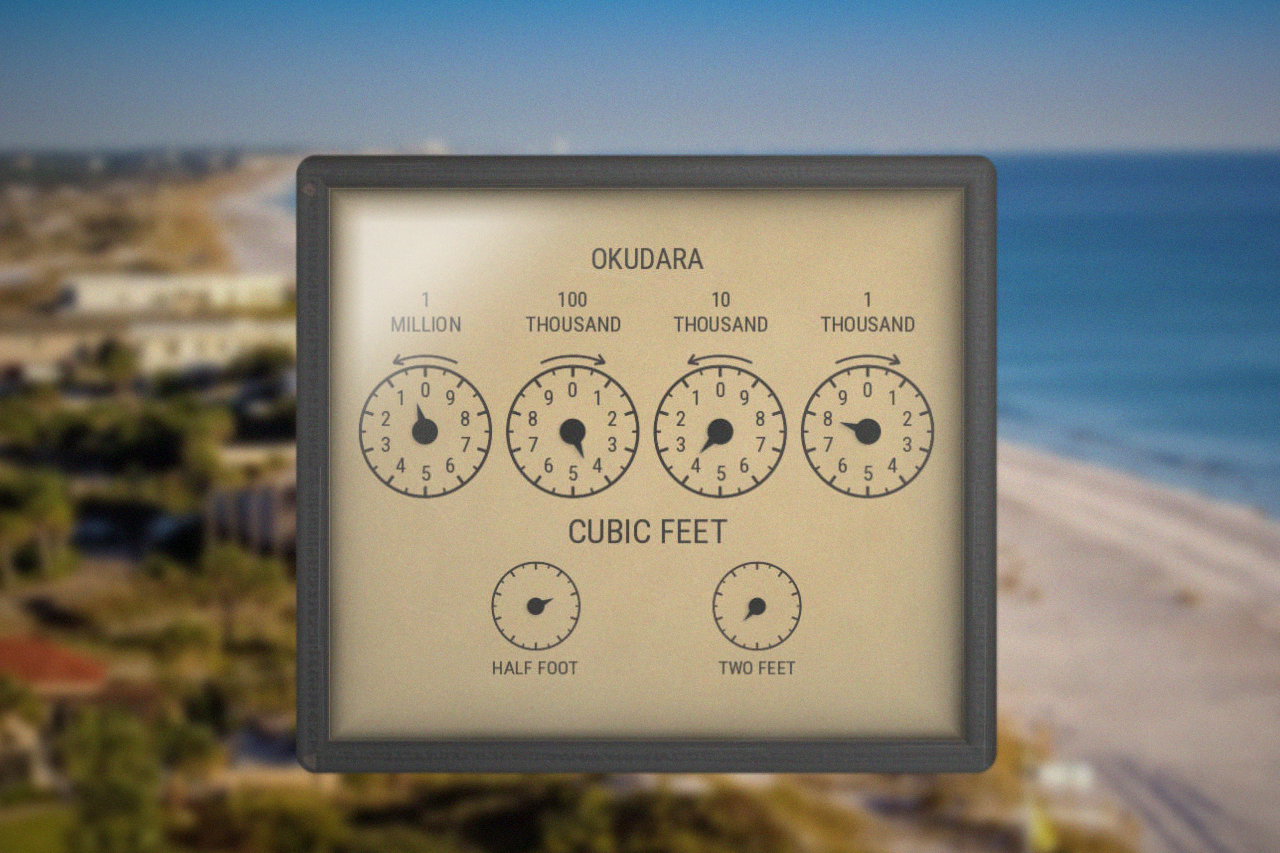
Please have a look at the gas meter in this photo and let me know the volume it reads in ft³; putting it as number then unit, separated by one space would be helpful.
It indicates 43800 ft³
